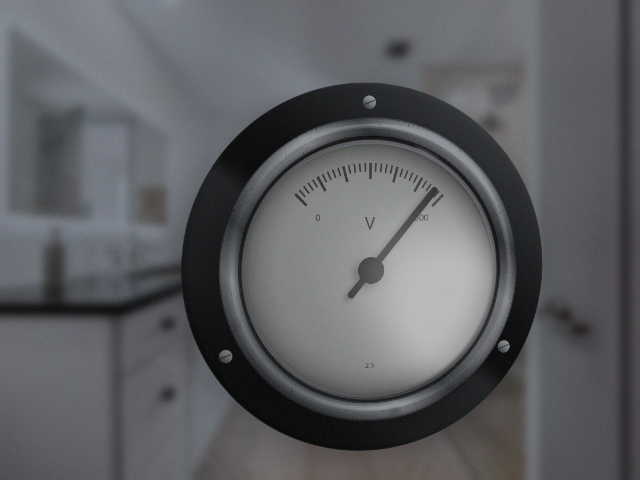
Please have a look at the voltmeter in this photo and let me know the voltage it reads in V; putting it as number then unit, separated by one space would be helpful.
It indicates 560 V
